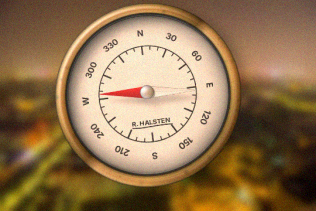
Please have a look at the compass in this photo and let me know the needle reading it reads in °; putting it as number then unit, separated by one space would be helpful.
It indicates 275 °
